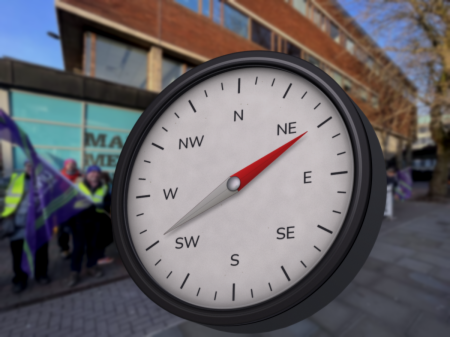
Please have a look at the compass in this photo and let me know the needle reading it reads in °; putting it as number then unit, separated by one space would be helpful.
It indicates 60 °
